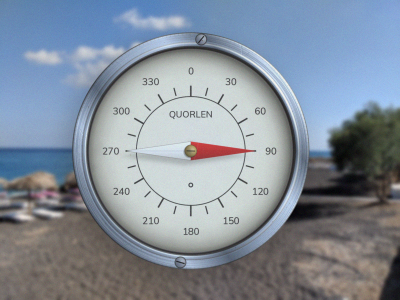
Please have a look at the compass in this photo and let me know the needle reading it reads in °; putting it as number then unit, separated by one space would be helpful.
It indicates 90 °
